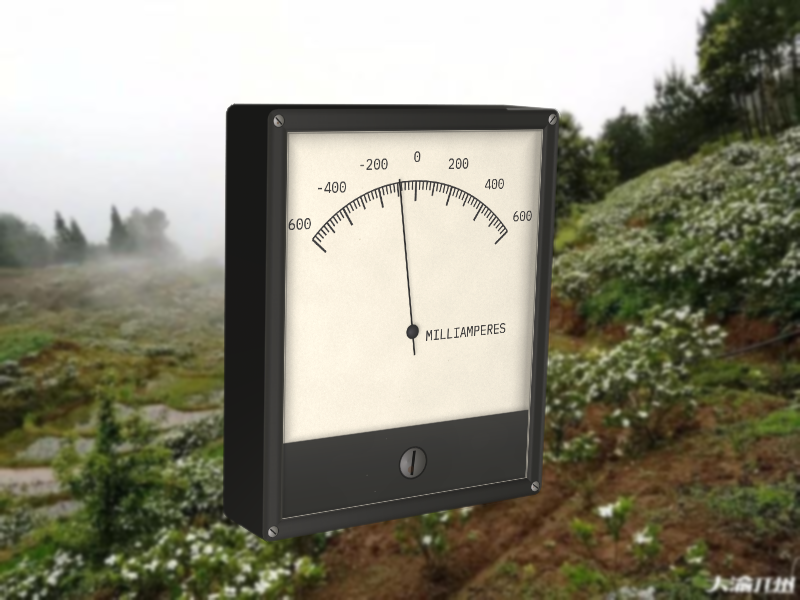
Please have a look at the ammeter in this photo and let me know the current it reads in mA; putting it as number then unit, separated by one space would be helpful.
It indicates -100 mA
